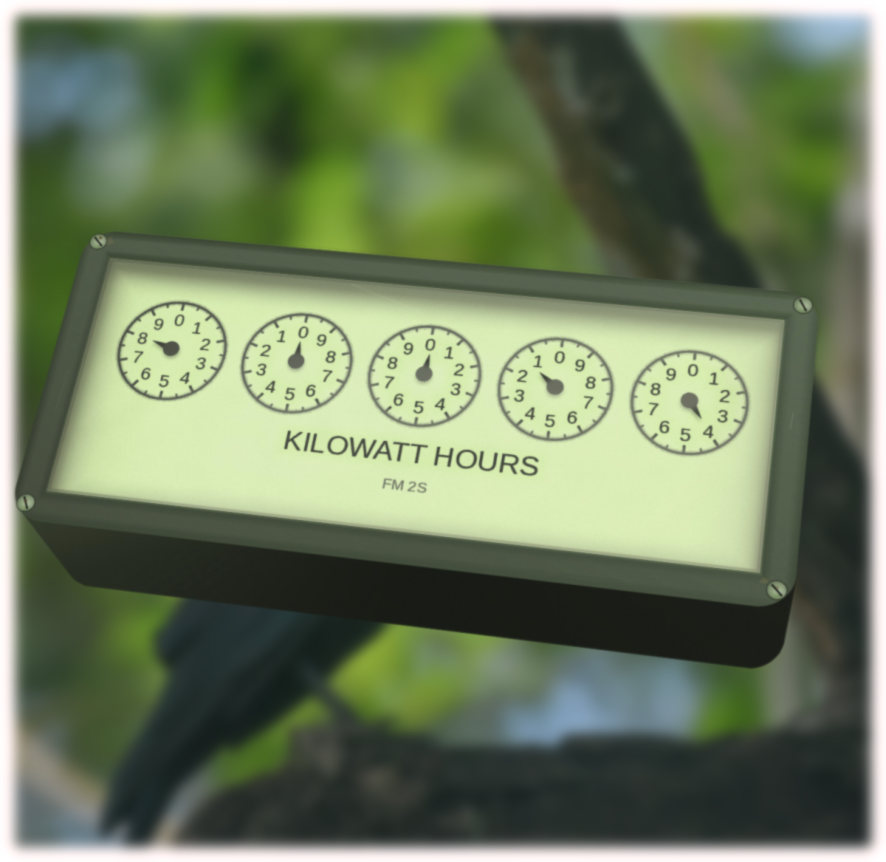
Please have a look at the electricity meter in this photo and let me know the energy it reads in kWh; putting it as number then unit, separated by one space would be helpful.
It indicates 80014 kWh
